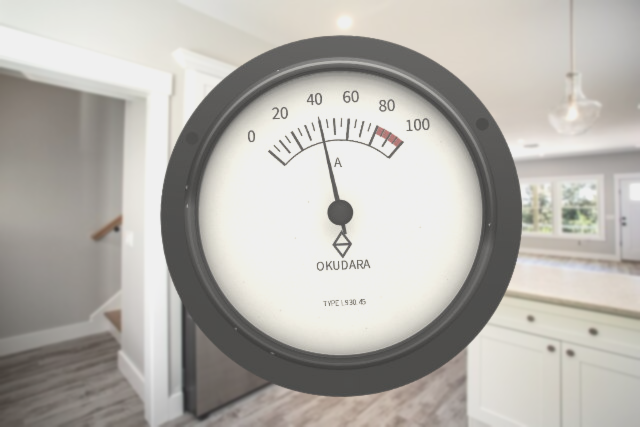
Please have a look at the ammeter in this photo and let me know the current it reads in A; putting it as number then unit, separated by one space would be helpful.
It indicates 40 A
